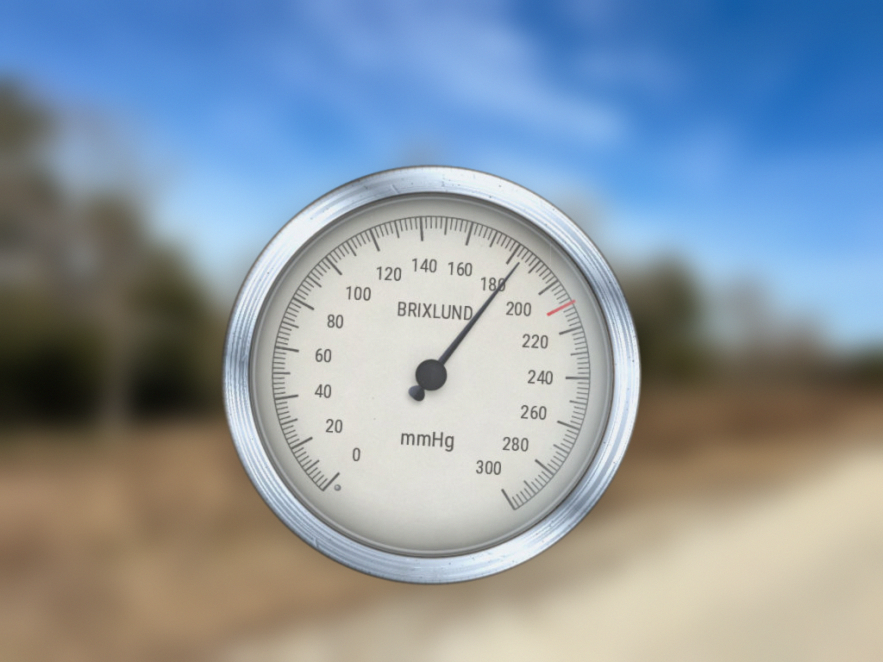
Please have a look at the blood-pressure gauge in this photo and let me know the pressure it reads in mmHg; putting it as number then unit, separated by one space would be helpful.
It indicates 184 mmHg
